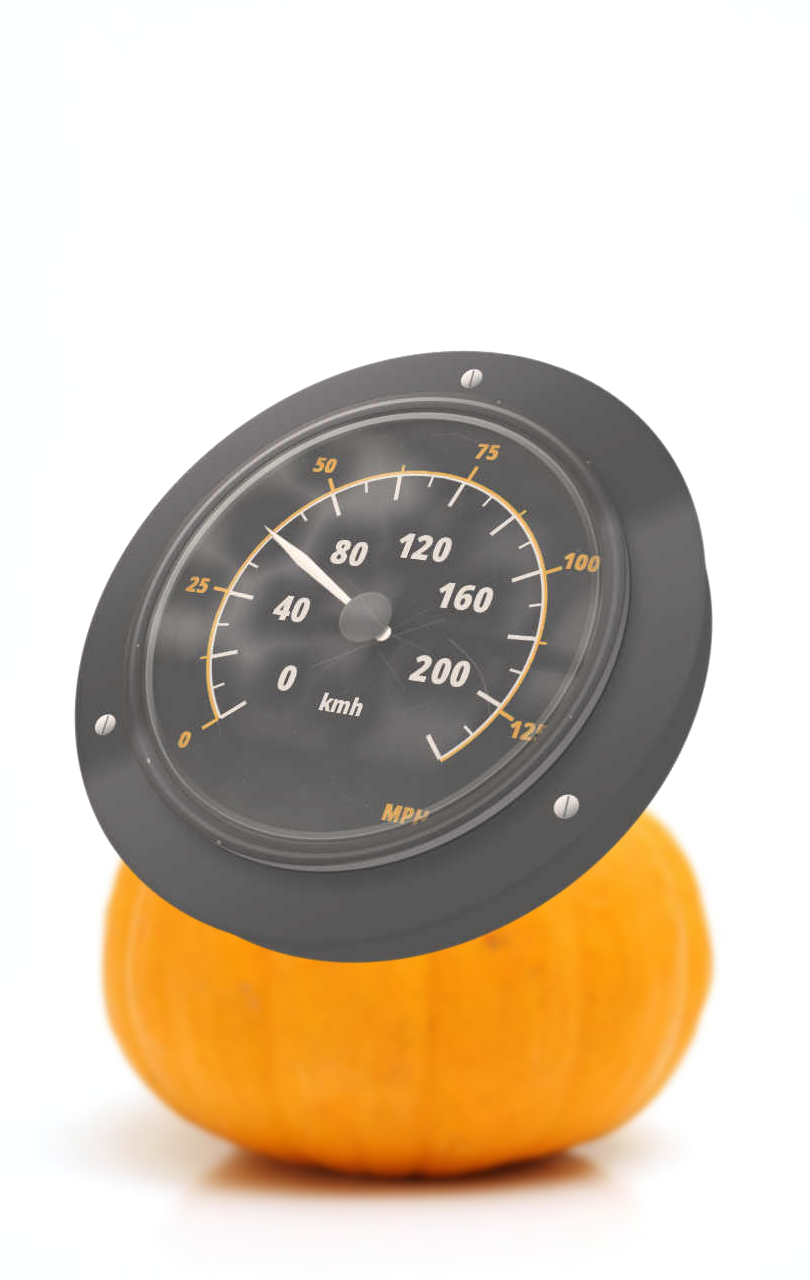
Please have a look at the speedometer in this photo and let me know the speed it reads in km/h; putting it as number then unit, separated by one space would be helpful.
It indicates 60 km/h
